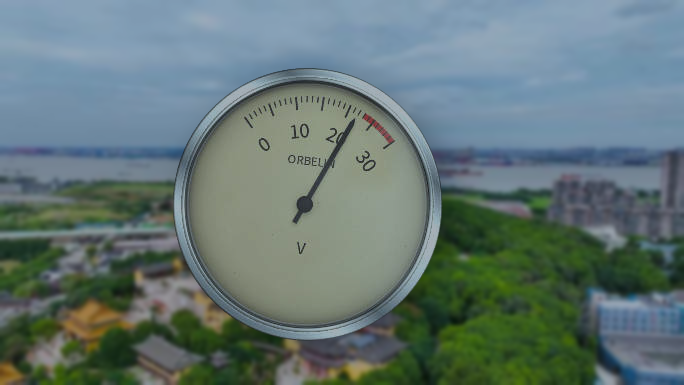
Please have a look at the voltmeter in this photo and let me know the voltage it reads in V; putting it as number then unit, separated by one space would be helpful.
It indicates 22 V
